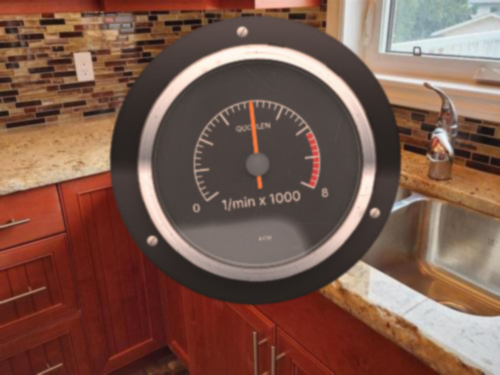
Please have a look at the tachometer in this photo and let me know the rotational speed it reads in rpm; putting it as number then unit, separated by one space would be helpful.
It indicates 4000 rpm
